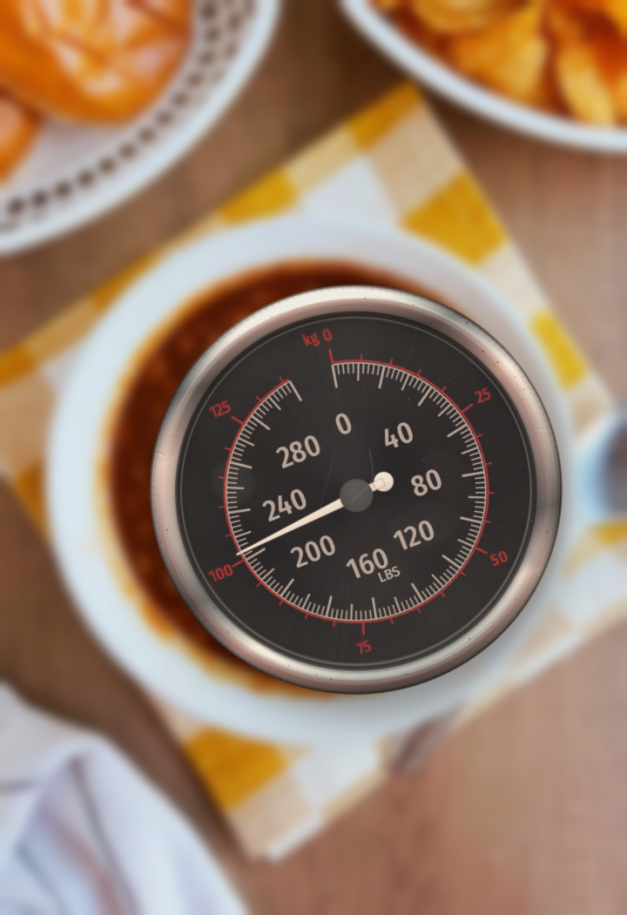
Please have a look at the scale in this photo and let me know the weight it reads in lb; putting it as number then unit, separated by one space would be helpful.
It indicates 224 lb
